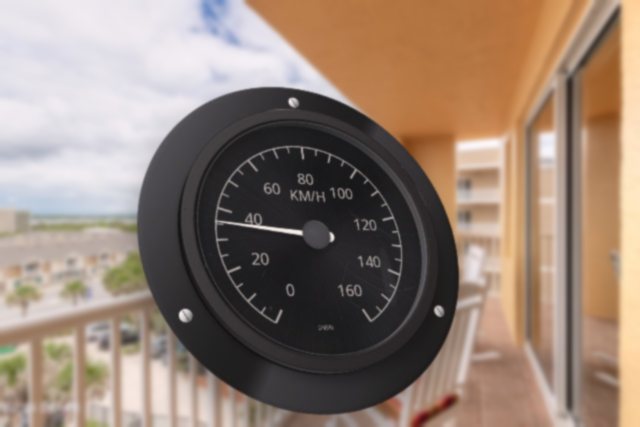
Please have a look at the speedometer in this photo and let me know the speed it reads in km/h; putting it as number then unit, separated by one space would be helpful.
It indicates 35 km/h
